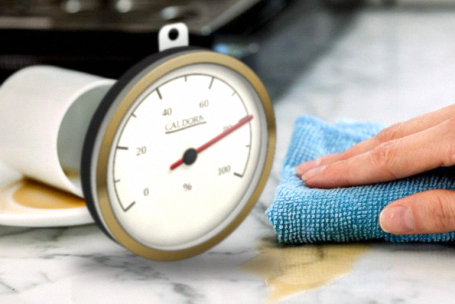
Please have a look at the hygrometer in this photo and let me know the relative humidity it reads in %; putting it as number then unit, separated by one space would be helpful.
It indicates 80 %
